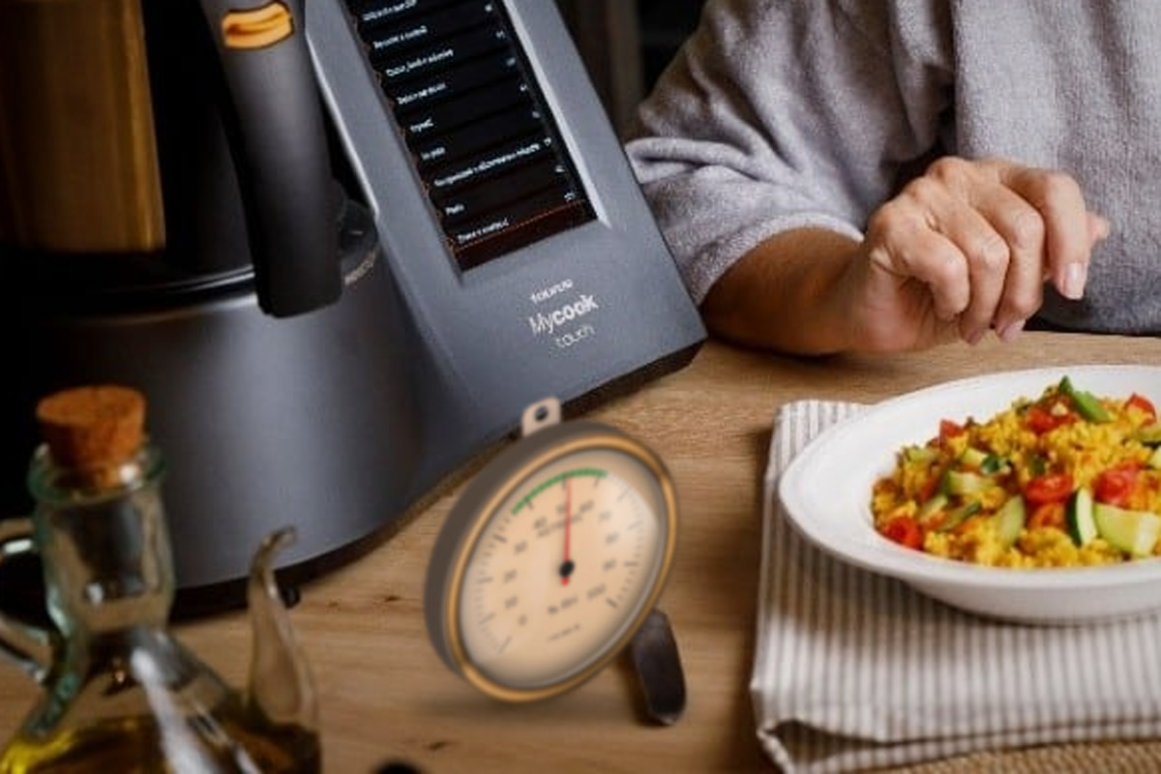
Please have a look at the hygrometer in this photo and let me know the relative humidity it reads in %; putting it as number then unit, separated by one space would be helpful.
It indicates 50 %
